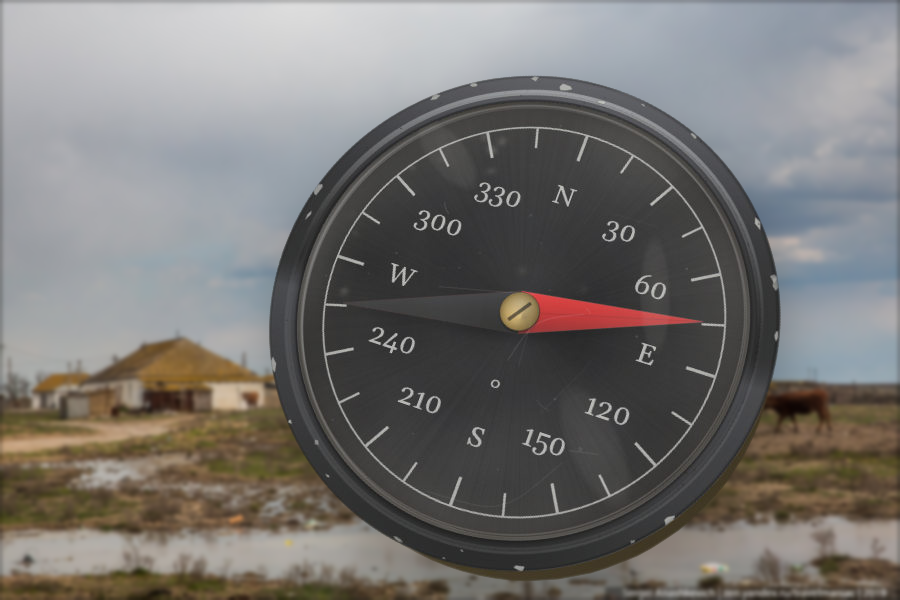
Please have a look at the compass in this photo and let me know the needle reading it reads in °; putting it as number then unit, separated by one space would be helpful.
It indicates 75 °
